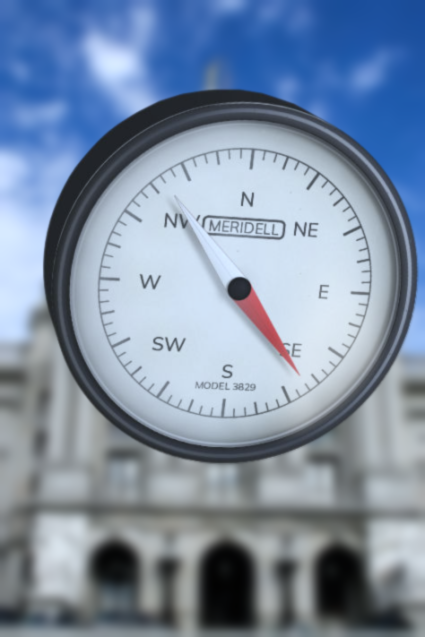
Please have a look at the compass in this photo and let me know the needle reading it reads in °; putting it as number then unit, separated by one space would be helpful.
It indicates 140 °
